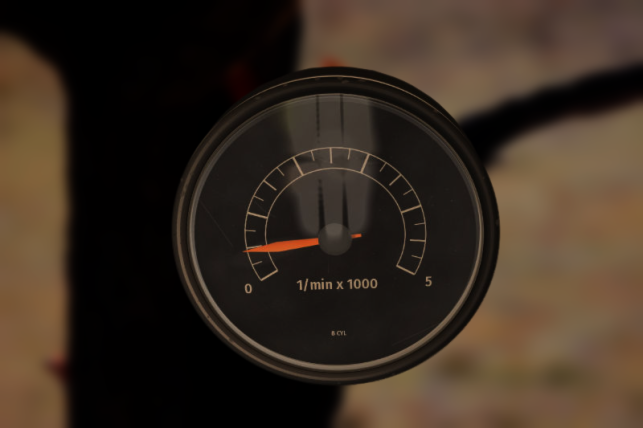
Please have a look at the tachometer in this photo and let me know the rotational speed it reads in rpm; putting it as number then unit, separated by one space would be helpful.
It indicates 500 rpm
